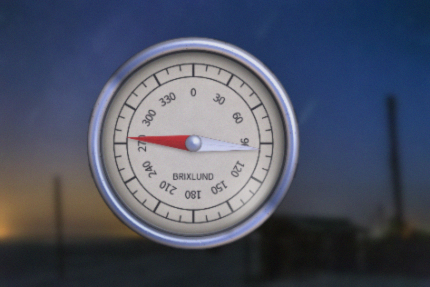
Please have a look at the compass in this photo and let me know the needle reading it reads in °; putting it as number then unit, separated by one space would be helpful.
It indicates 275 °
